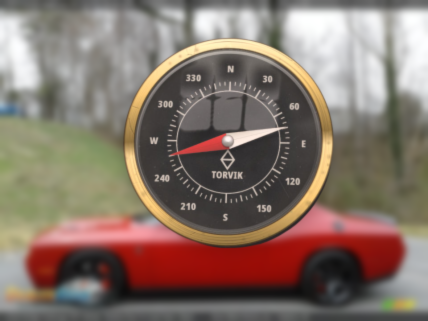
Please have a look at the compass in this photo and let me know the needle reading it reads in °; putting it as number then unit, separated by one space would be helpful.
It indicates 255 °
